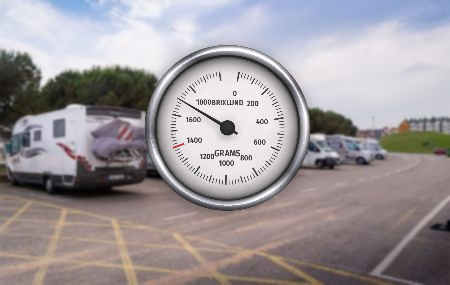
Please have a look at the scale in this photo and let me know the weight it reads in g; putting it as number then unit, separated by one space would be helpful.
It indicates 1700 g
